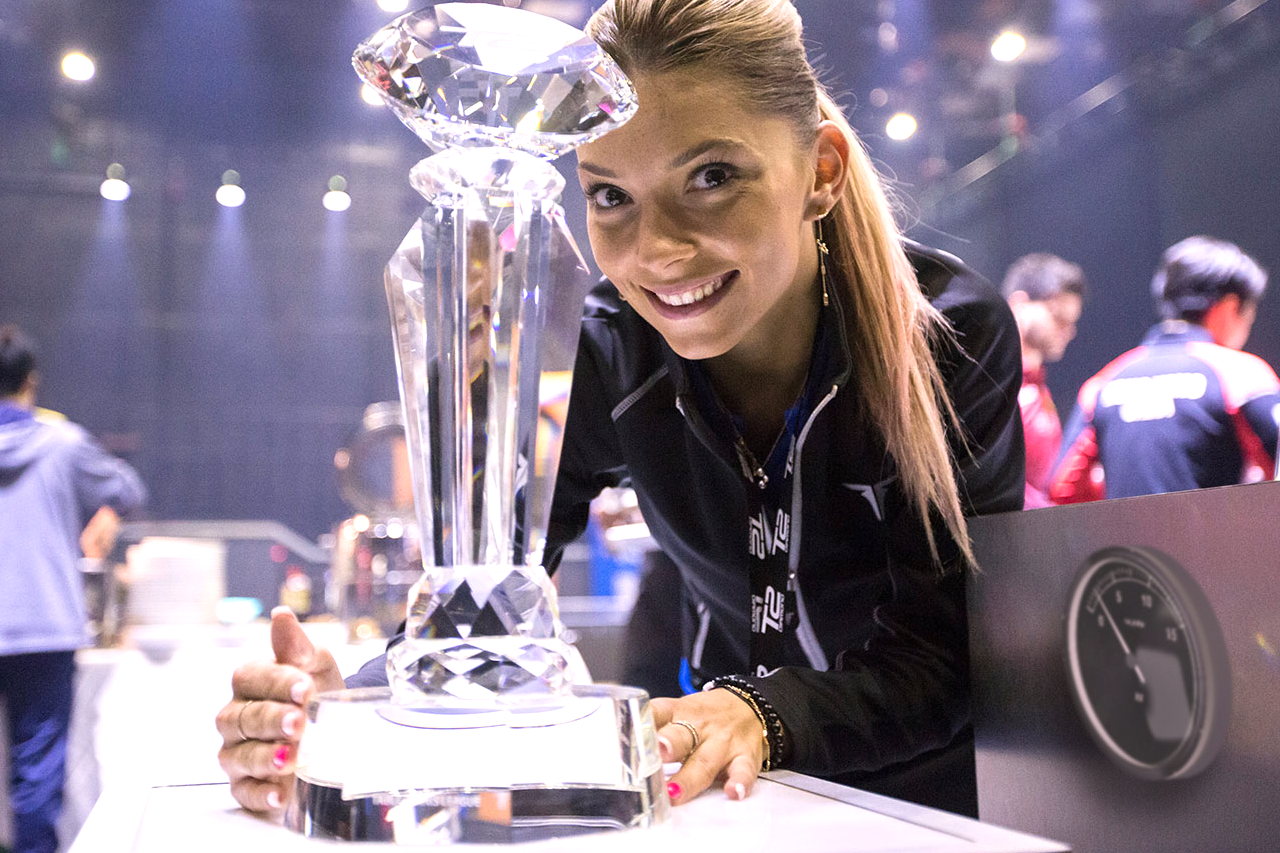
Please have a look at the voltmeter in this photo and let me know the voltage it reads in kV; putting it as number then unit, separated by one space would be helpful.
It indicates 2.5 kV
